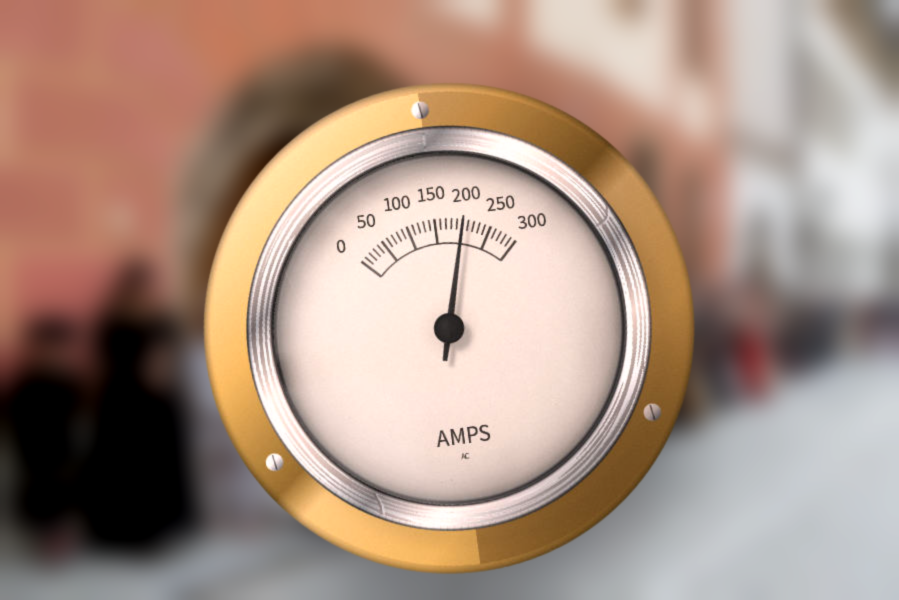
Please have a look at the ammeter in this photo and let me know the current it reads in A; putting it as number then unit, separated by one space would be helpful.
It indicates 200 A
